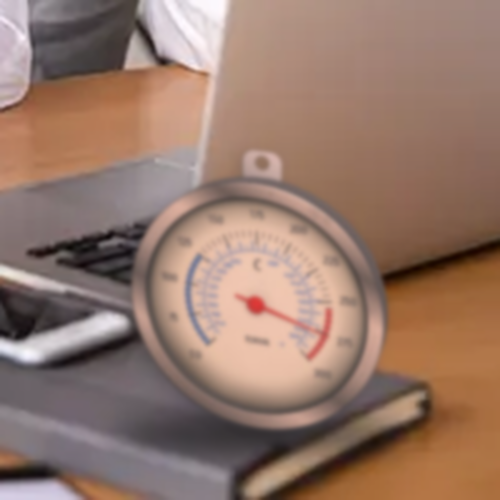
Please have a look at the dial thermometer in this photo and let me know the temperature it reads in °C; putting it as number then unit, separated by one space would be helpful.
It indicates 275 °C
